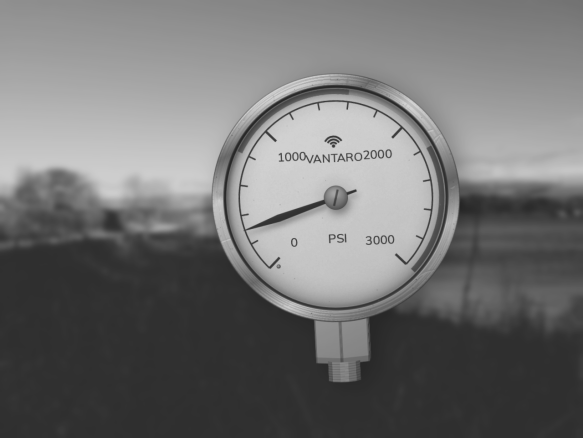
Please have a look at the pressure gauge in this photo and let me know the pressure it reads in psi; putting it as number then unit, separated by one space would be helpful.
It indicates 300 psi
